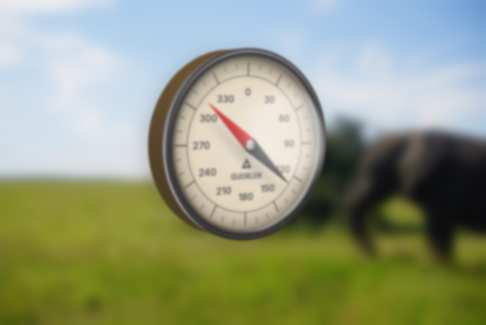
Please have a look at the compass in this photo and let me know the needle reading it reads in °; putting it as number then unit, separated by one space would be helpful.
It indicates 310 °
